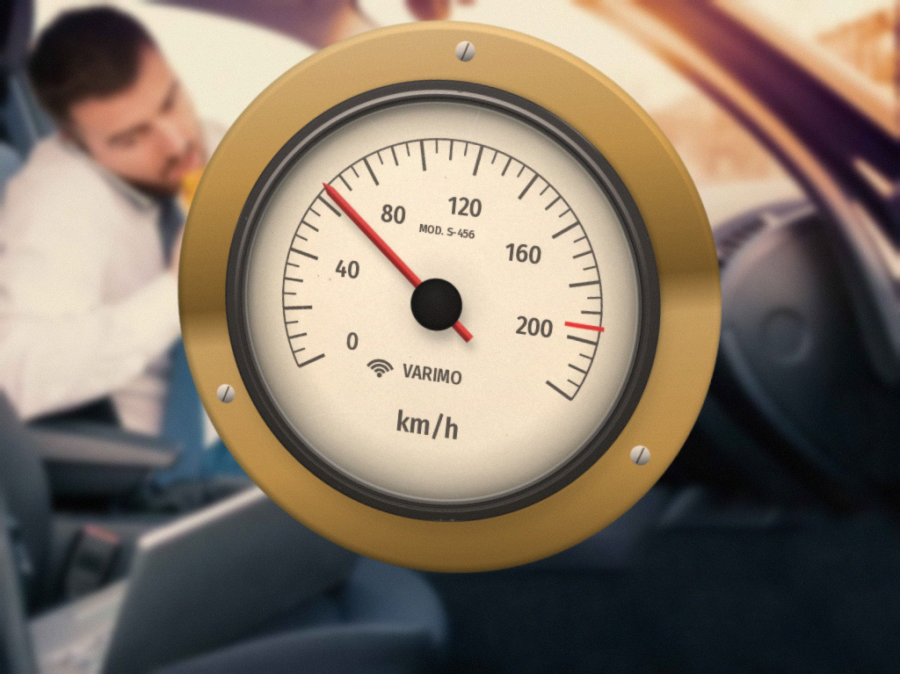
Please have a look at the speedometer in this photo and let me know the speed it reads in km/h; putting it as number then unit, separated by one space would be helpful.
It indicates 65 km/h
